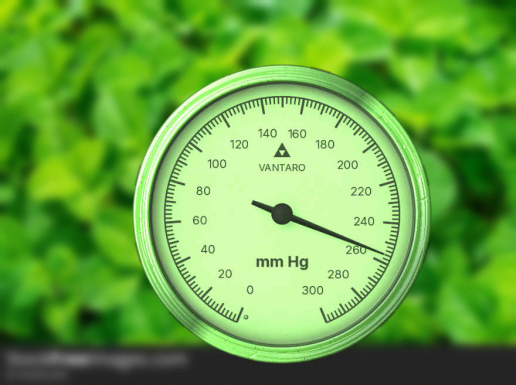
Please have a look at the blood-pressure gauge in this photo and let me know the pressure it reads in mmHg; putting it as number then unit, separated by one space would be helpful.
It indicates 256 mmHg
